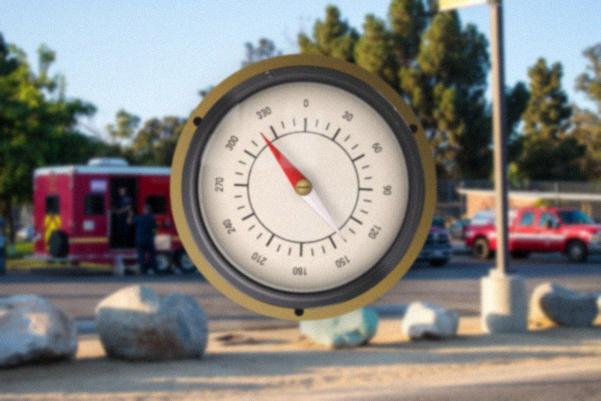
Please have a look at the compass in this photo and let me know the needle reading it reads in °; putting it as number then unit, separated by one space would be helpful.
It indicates 320 °
